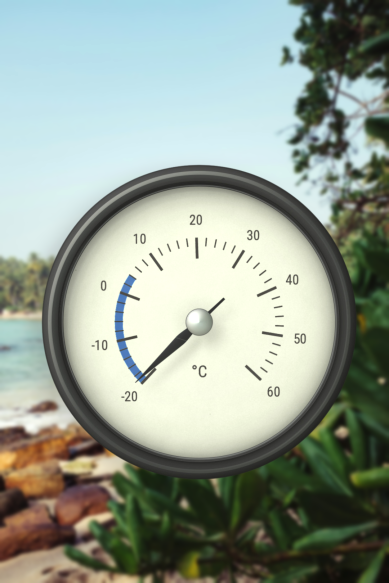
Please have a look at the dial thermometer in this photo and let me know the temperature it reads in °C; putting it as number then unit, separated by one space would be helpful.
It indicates -19 °C
